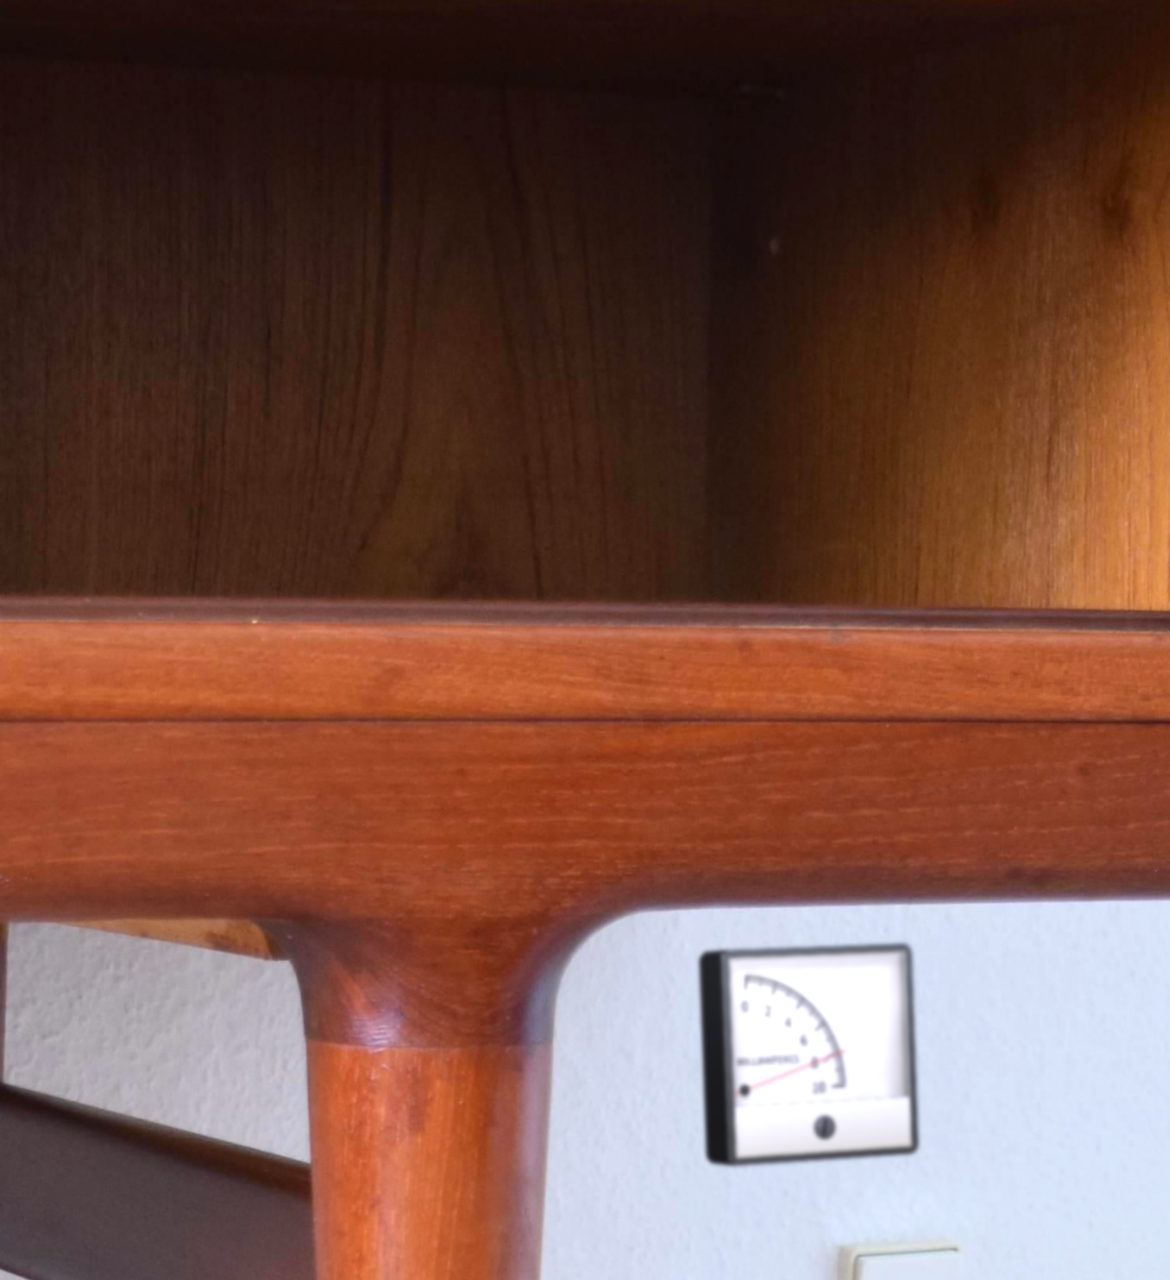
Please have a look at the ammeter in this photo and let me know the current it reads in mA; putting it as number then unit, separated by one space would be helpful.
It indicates 8 mA
